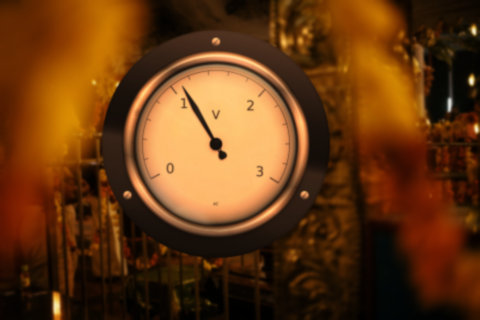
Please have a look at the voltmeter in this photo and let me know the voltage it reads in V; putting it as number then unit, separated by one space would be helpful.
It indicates 1.1 V
